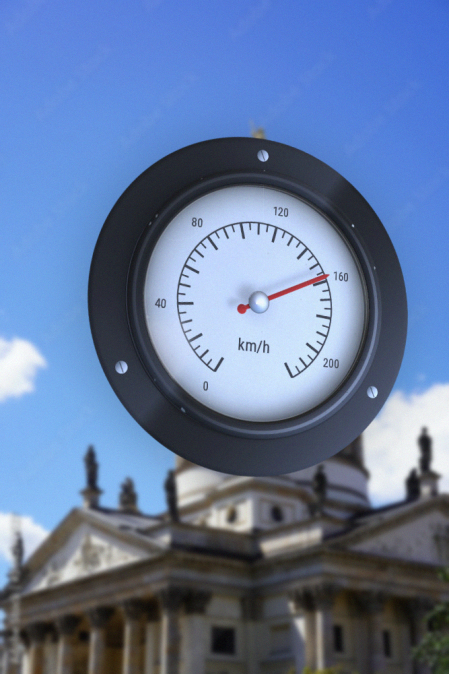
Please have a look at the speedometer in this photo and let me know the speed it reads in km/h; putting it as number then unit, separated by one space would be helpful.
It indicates 157.5 km/h
